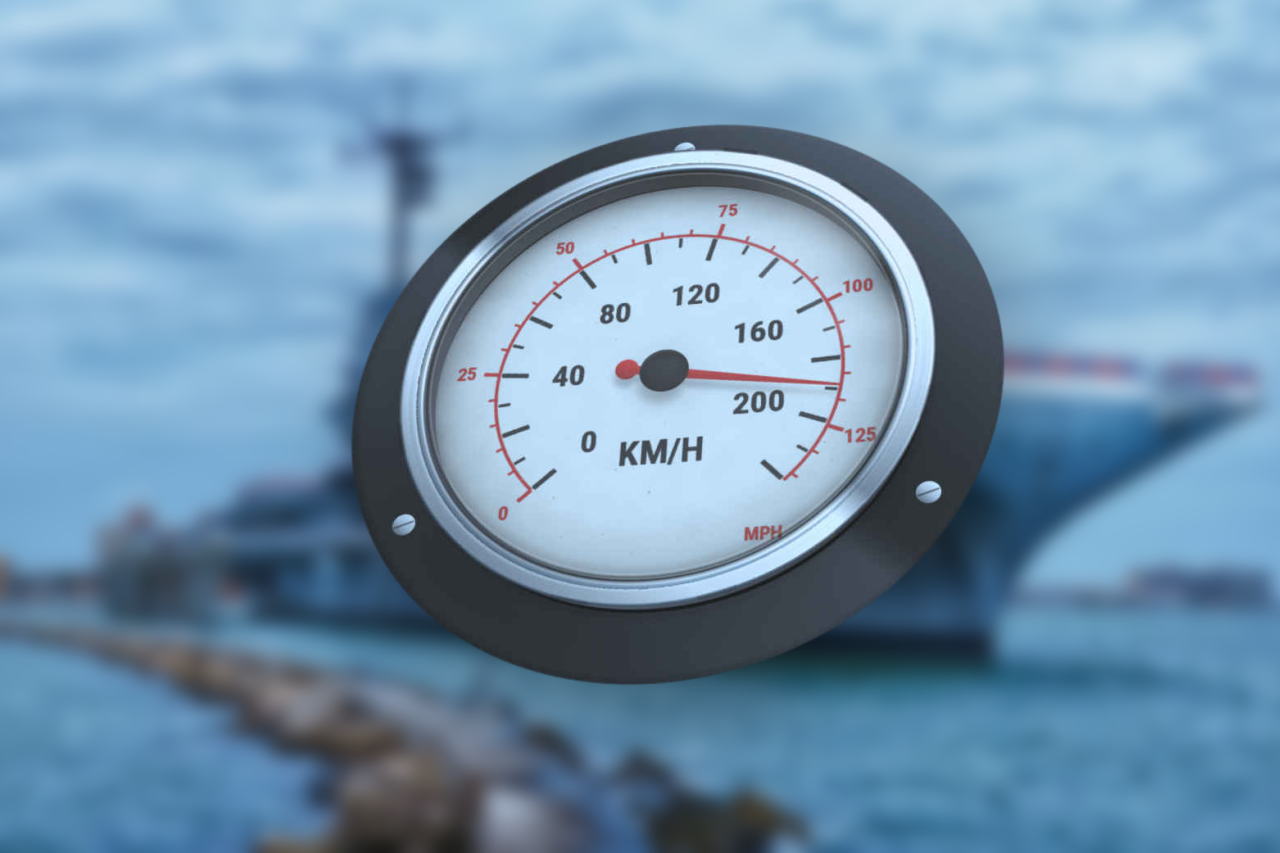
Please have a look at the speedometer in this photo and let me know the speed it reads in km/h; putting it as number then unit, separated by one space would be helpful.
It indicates 190 km/h
